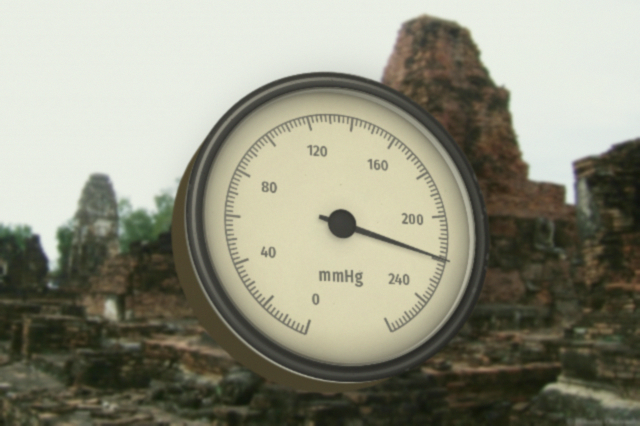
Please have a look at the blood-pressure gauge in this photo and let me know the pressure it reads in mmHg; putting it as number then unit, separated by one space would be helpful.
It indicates 220 mmHg
